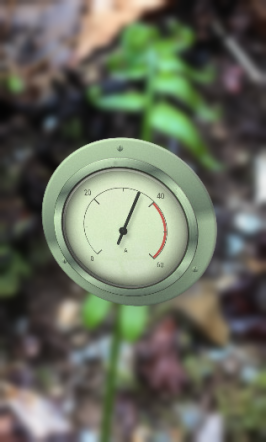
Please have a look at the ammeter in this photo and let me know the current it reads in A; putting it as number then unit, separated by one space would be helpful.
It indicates 35 A
